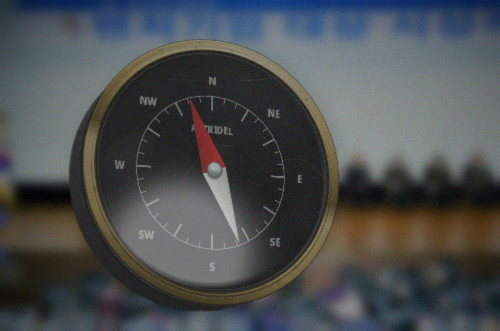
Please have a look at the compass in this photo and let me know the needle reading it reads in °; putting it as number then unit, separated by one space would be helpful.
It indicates 340 °
